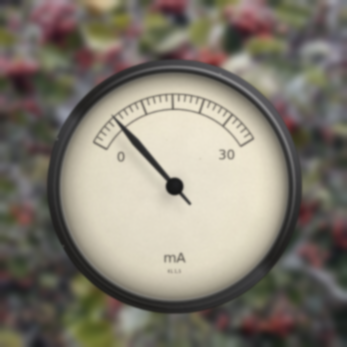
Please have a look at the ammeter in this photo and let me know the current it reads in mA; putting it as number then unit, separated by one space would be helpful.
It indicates 5 mA
